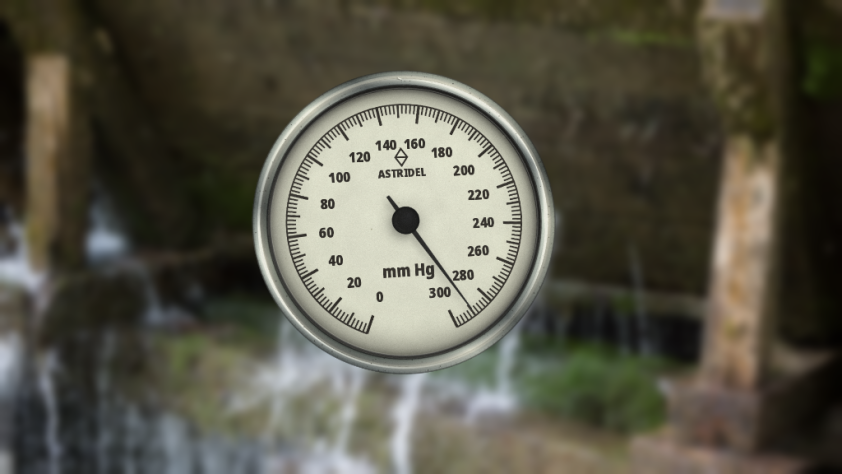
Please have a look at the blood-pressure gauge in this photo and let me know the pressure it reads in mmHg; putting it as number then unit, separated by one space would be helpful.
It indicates 290 mmHg
